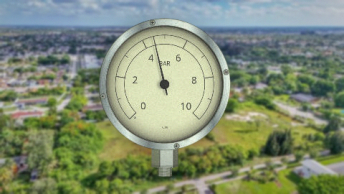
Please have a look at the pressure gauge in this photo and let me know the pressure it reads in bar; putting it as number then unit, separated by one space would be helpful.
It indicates 4.5 bar
